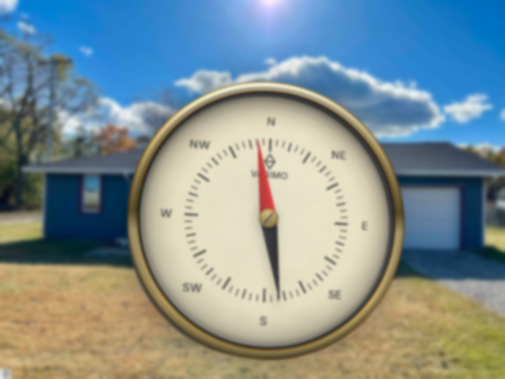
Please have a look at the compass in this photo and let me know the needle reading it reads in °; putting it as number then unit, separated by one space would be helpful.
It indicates 350 °
